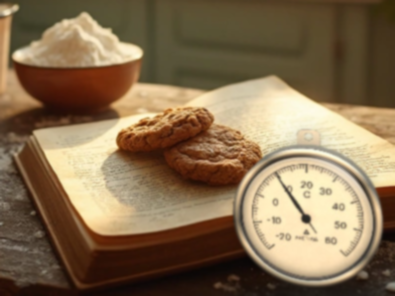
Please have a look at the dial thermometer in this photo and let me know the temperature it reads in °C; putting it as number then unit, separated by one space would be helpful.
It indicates 10 °C
